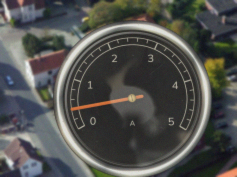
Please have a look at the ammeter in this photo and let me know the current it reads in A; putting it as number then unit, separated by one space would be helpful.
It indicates 0.4 A
